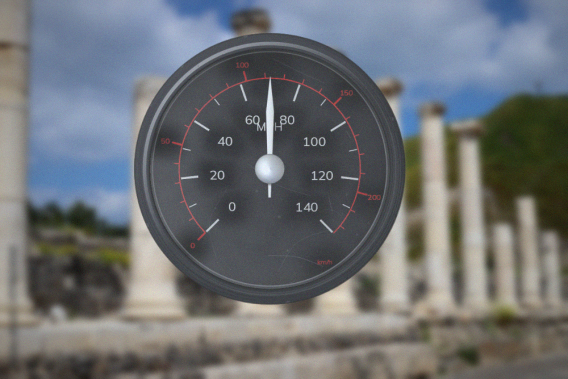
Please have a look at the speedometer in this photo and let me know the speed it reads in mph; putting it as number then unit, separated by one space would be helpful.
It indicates 70 mph
